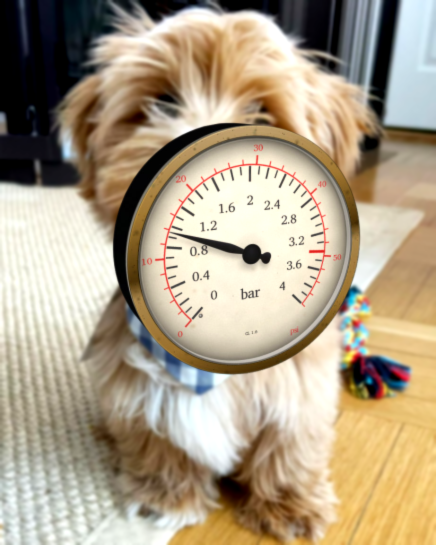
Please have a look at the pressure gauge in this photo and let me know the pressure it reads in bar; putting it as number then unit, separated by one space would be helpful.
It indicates 0.95 bar
